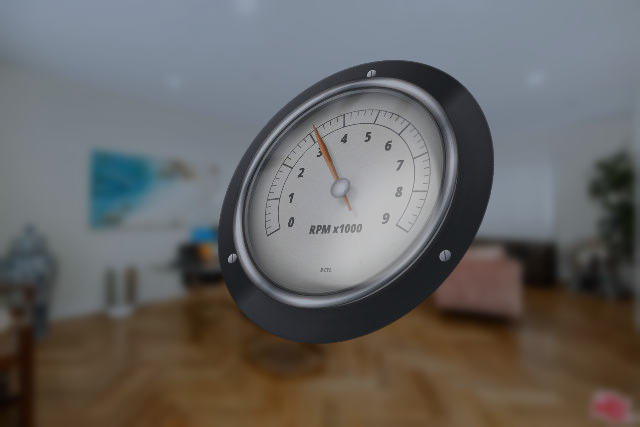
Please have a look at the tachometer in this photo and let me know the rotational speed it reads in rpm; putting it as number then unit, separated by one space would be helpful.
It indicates 3200 rpm
